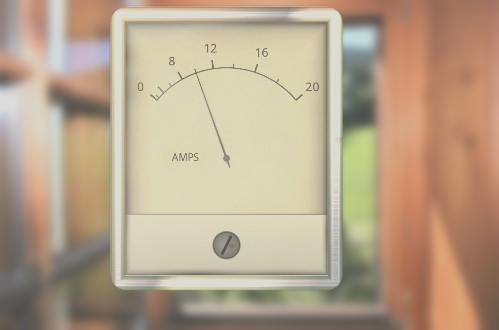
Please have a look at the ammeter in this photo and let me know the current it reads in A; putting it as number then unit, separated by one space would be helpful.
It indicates 10 A
